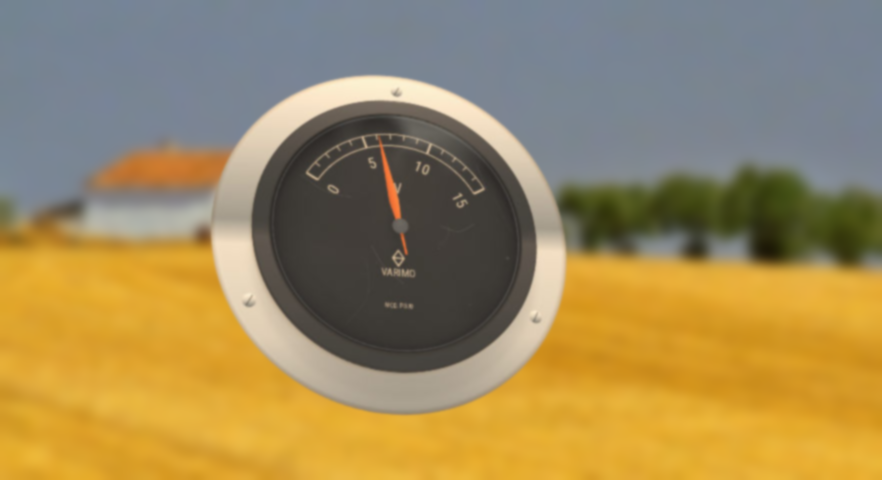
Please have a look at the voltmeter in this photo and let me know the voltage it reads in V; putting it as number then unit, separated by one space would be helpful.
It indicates 6 V
